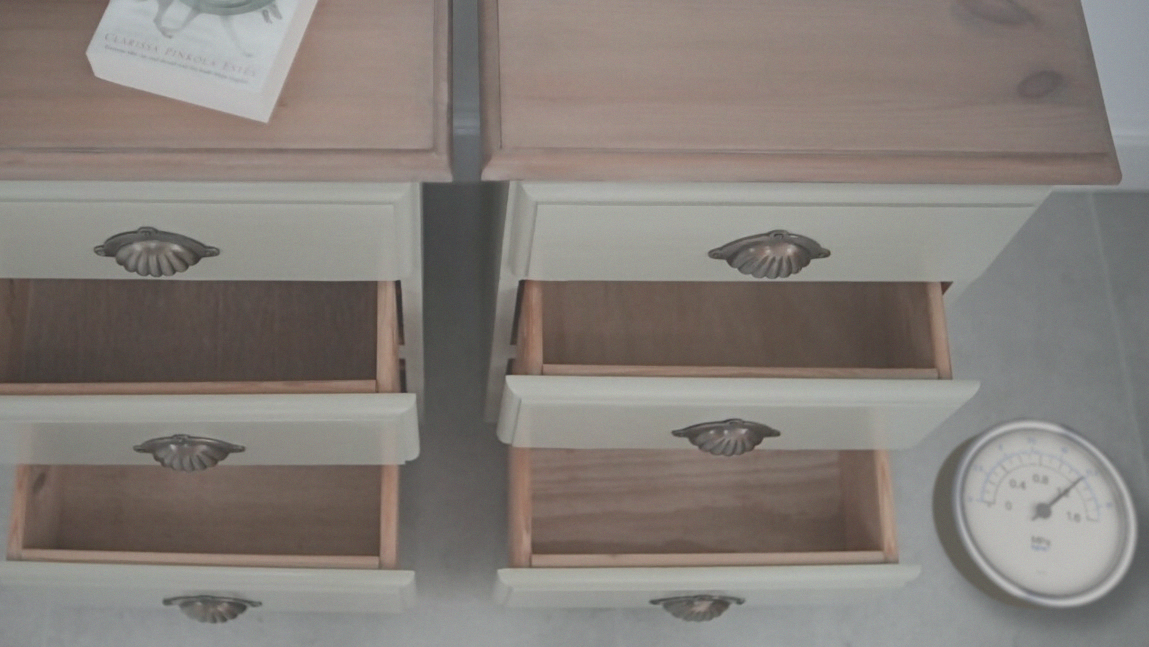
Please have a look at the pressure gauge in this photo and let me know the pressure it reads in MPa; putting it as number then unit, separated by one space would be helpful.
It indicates 1.2 MPa
